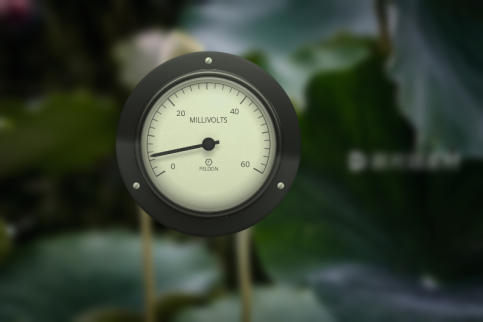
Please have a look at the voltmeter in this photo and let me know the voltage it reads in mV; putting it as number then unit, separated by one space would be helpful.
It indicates 5 mV
